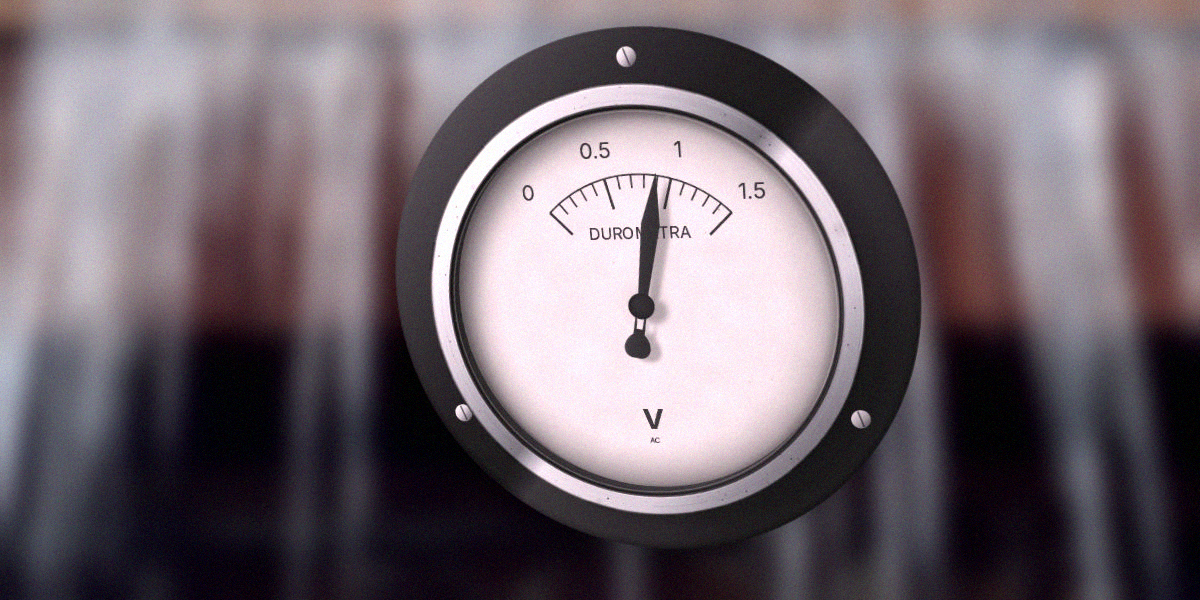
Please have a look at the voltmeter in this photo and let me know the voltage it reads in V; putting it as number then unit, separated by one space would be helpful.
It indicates 0.9 V
